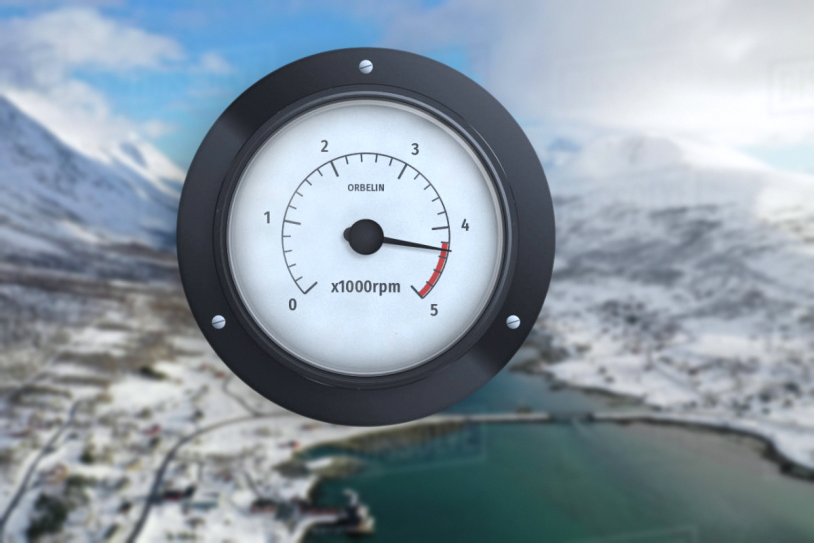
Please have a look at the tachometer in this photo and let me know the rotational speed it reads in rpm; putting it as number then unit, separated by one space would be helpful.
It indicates 4300 rpm
